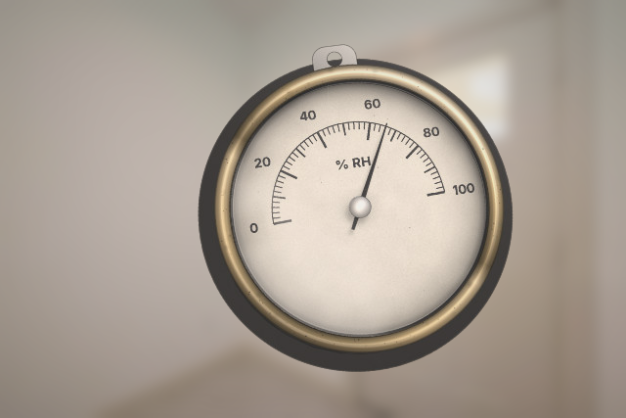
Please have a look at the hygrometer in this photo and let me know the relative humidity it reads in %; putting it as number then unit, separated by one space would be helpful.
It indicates 66 %
